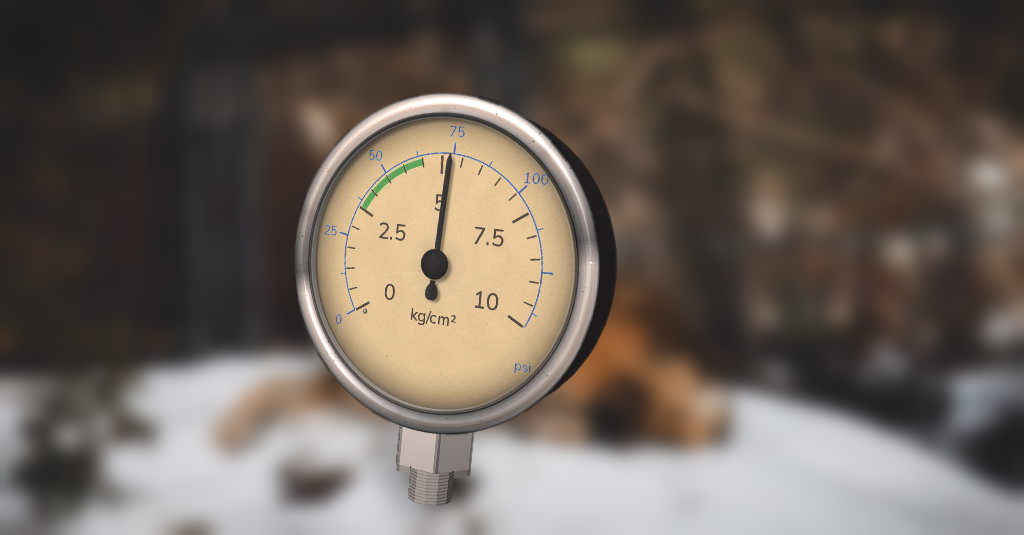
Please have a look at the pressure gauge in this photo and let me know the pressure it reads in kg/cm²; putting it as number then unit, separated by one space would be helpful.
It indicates 5.25 kg/cm²
